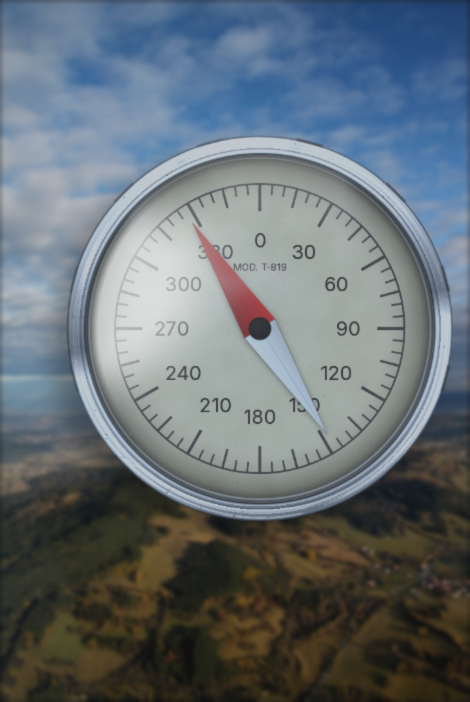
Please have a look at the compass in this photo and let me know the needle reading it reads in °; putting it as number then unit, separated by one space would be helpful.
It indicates 327.5 °
